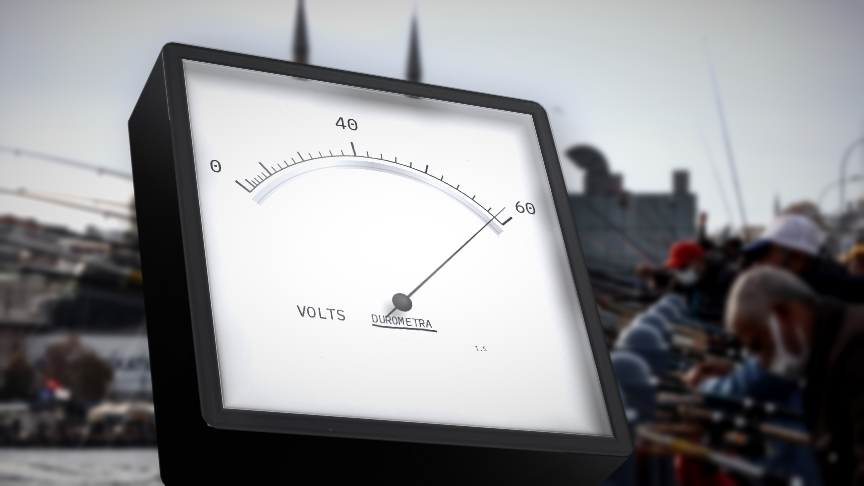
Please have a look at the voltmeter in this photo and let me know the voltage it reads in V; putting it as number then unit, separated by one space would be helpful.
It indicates 59 V
